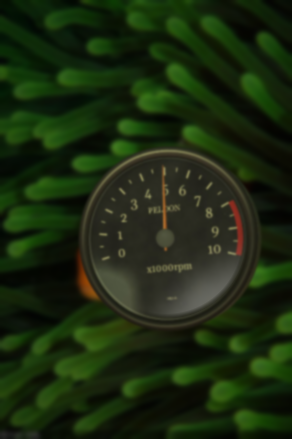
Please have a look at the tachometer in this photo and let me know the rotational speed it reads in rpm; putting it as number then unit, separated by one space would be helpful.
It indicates 5000 rpm
